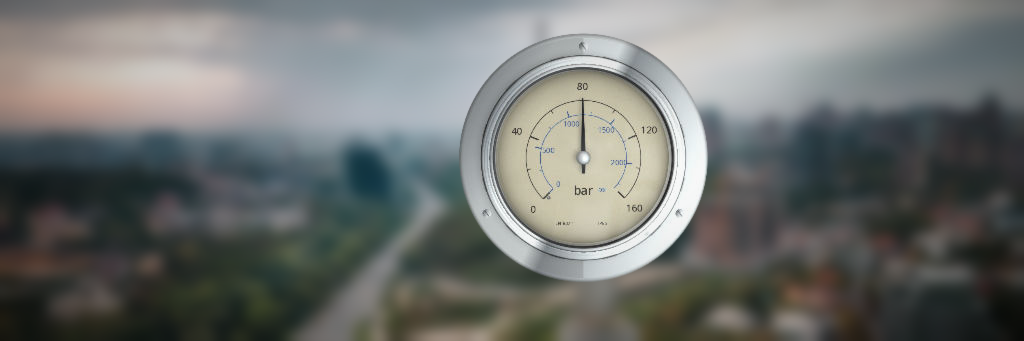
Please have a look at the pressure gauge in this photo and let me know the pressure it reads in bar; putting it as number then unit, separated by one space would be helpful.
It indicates 80 bar
